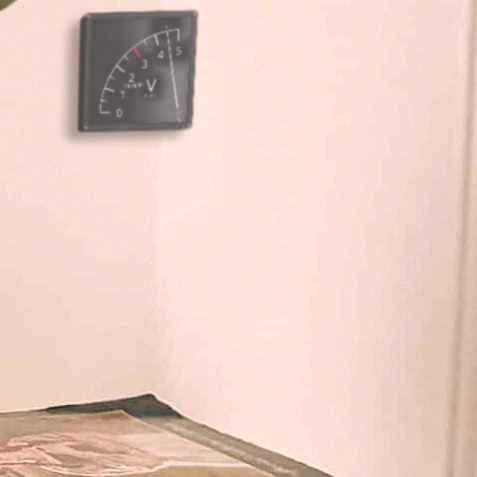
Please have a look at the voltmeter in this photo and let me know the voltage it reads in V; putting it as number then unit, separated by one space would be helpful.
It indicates 4.5 V
